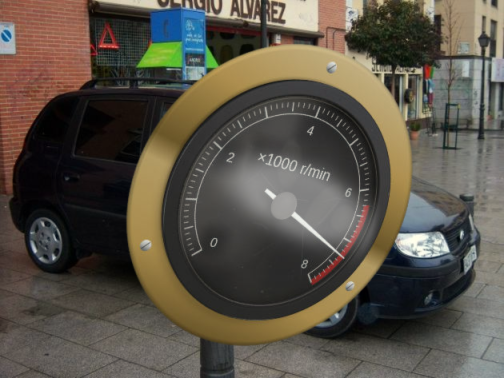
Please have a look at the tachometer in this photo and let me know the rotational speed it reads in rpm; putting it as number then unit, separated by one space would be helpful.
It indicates 7300 rpm
